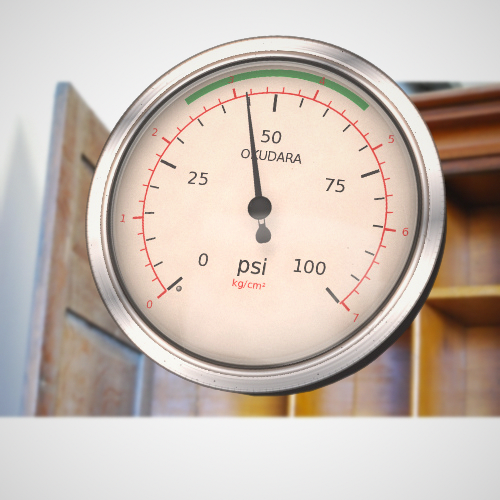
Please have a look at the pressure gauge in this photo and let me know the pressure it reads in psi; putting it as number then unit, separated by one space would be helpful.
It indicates 45 psi
